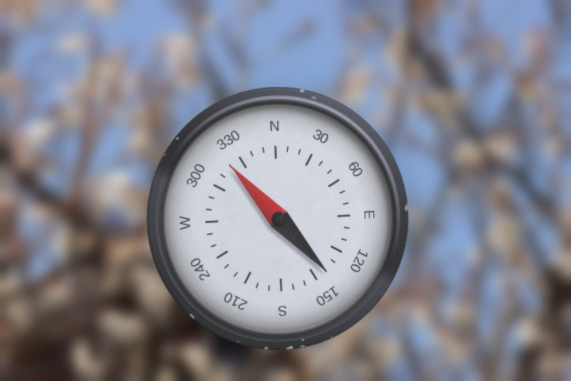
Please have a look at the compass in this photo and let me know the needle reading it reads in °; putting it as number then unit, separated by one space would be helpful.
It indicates 320 °
